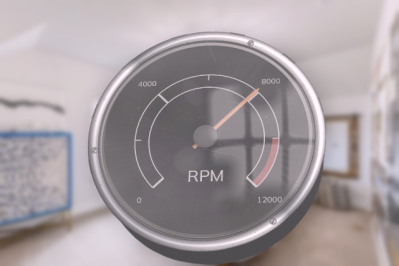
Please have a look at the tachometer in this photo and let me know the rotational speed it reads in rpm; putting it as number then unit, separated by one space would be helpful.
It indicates 8000 rpm
